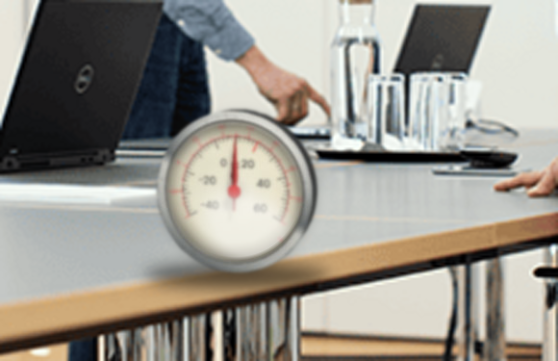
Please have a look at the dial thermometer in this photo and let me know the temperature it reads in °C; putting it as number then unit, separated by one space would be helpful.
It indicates 10 °C
